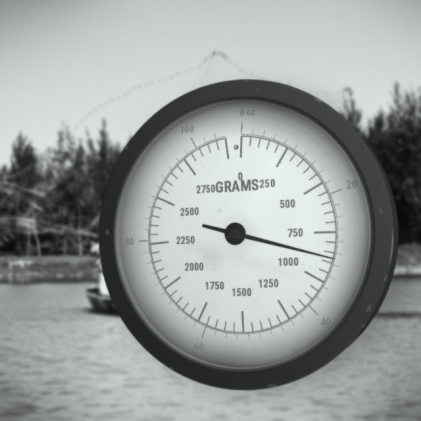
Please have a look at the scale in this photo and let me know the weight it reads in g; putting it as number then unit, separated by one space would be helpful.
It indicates 875 g
